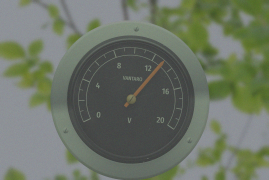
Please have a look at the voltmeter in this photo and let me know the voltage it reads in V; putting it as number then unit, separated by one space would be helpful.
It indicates 13 V
